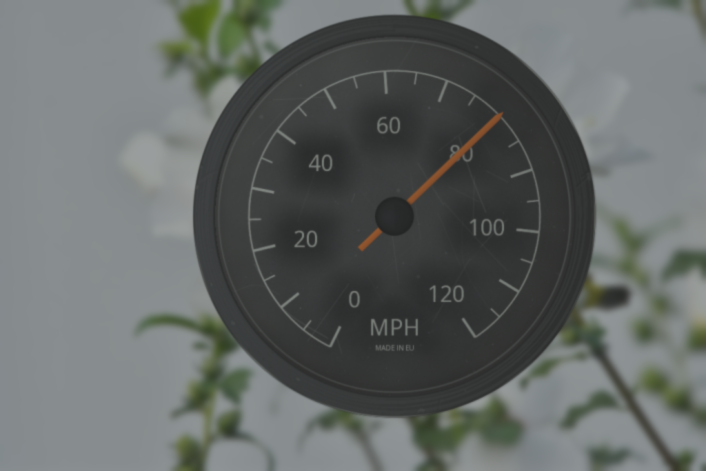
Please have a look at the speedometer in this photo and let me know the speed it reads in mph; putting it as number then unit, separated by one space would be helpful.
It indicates 80 mph
